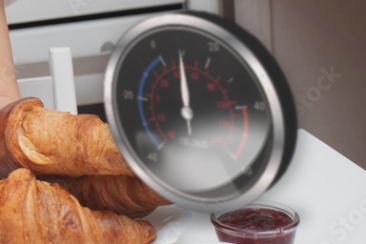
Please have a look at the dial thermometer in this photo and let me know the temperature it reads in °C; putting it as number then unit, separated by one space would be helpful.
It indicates 10 °C
